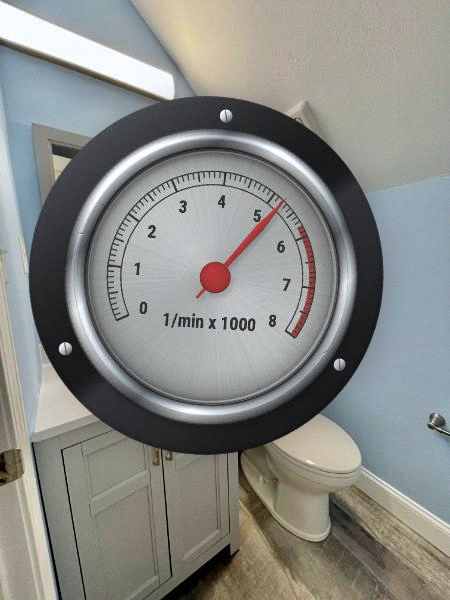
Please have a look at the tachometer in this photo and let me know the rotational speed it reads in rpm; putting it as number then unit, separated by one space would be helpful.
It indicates 5200 rpm
